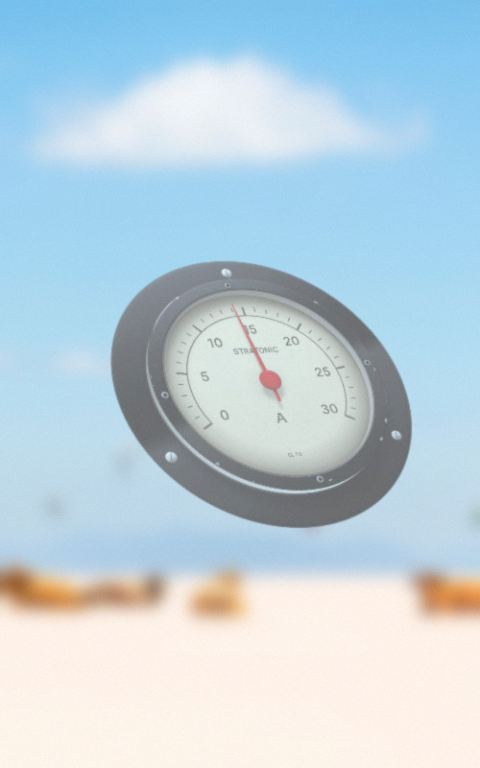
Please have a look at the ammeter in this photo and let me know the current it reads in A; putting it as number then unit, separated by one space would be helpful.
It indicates 14 A
